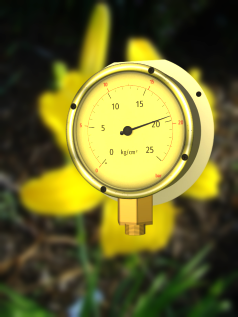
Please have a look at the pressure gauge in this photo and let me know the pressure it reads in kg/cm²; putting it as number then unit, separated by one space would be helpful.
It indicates 19.5 kg/cm²
